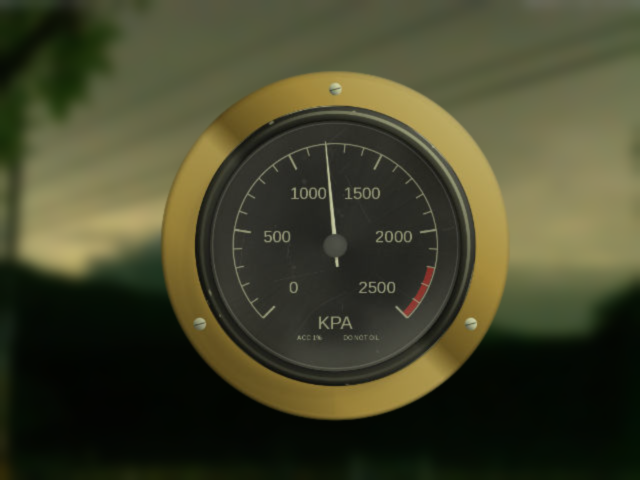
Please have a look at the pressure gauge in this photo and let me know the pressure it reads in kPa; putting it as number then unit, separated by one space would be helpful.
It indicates 1200 kPa
